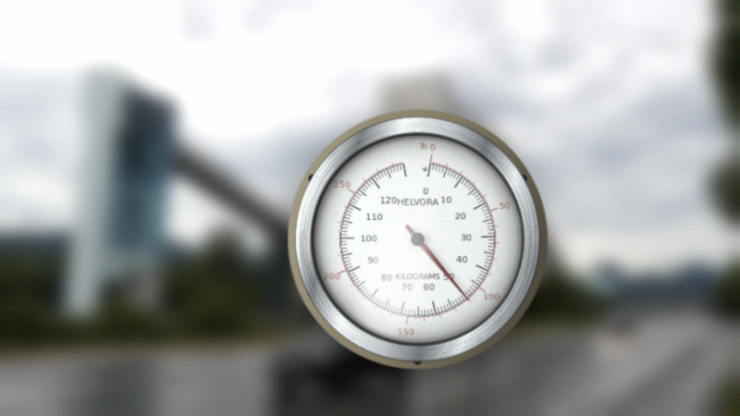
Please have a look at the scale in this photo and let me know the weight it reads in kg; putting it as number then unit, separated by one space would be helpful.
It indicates 50 kg
